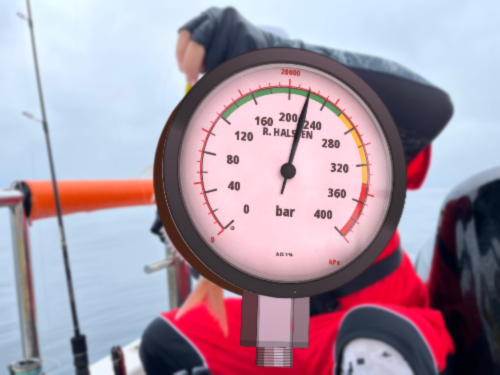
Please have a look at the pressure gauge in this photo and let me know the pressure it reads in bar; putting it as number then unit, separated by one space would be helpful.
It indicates 220 bar
